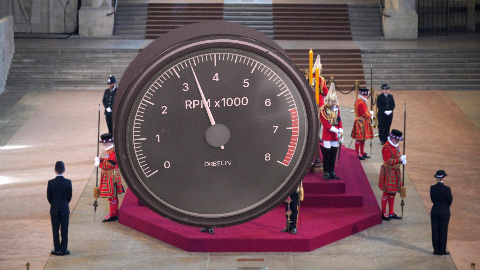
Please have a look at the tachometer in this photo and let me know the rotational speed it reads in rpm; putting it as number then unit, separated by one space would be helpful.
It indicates 3400 rpm
